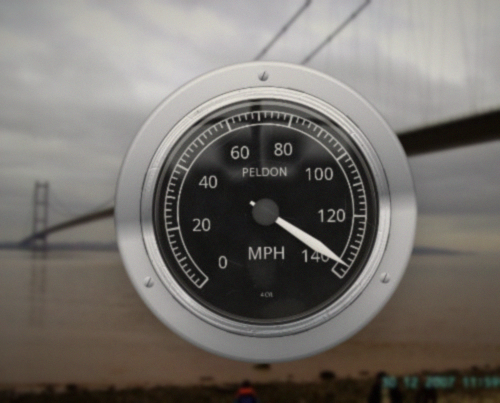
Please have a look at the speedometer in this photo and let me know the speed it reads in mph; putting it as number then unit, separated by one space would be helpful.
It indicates 136 mph
